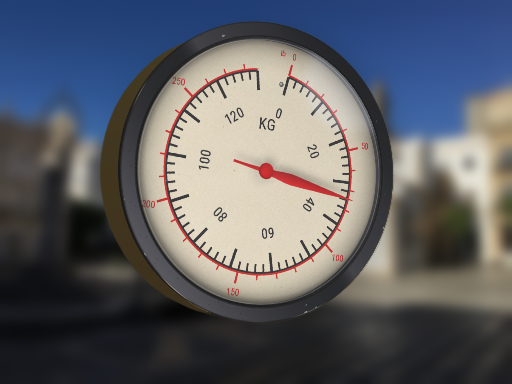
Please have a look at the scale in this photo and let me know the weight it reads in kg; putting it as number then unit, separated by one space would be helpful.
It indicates 34 kg
